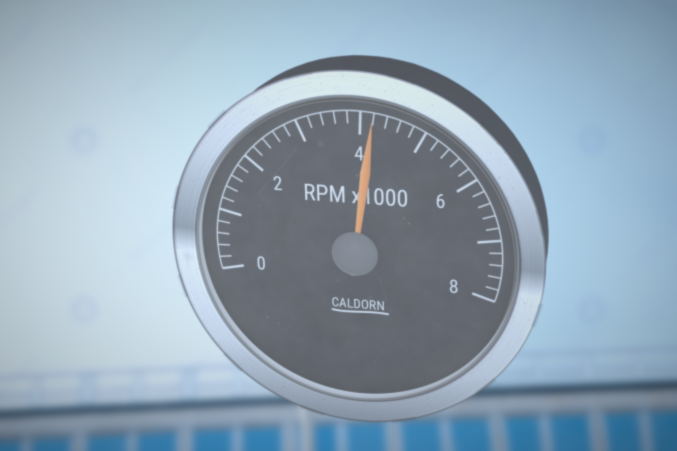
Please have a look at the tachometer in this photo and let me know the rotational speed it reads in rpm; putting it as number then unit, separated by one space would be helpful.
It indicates 4200 rpm
